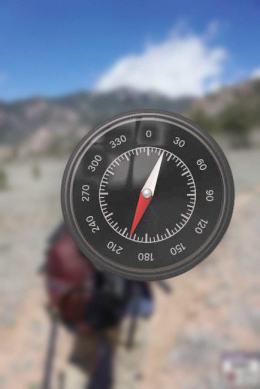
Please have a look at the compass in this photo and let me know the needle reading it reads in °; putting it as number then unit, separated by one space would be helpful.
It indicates 200 °
